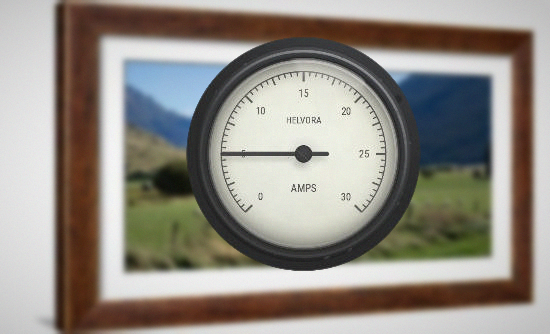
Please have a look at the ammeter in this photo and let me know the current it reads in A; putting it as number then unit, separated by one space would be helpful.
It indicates 5 A
